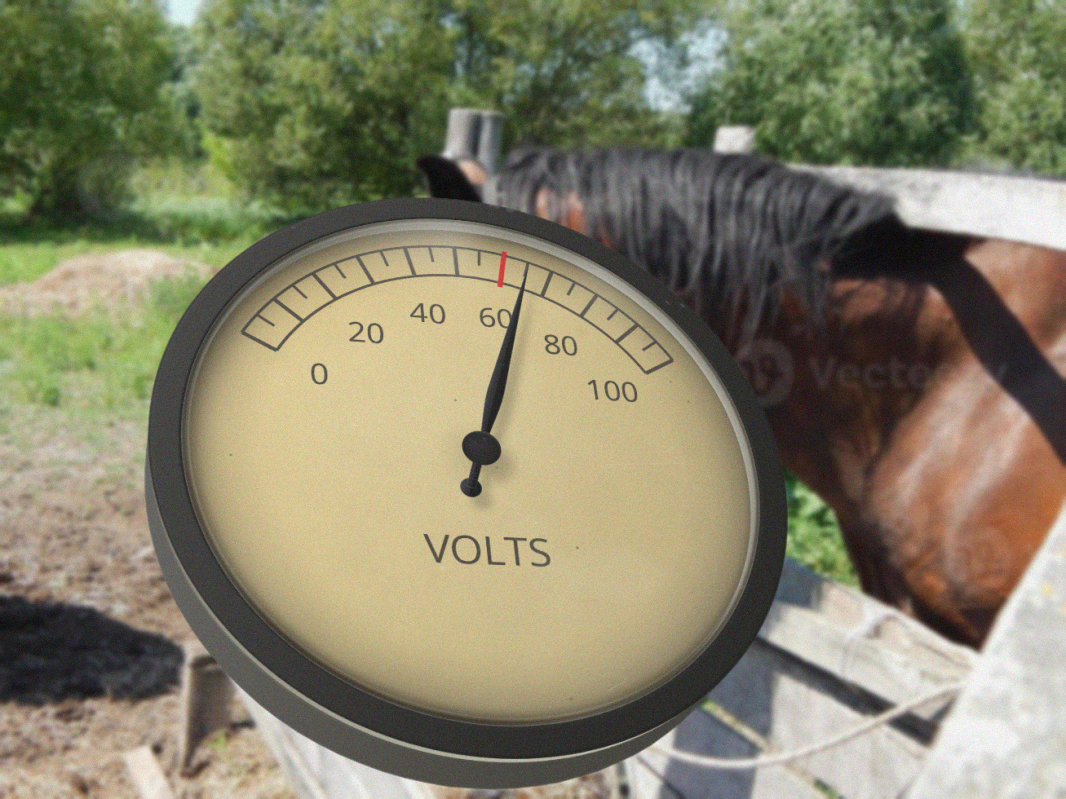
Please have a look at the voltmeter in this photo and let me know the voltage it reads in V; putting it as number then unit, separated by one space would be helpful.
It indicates 65 V
